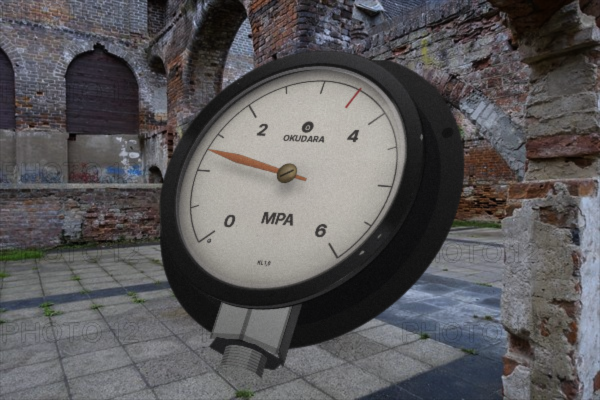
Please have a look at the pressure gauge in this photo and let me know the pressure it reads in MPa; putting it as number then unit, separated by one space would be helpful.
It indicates 1.25 MPa
